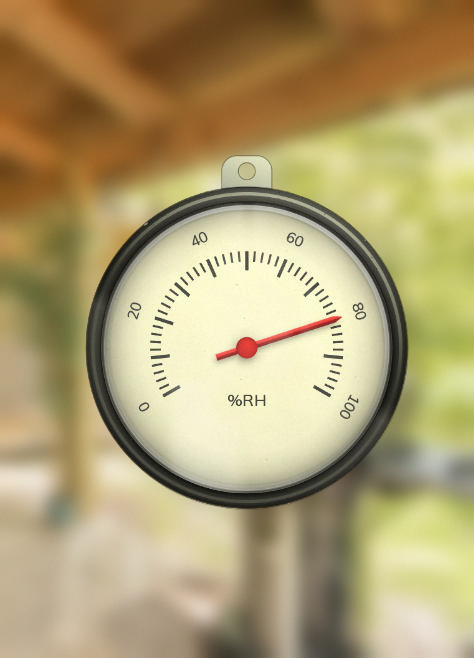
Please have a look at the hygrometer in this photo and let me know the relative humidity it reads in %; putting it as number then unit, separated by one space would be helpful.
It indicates 80 %
